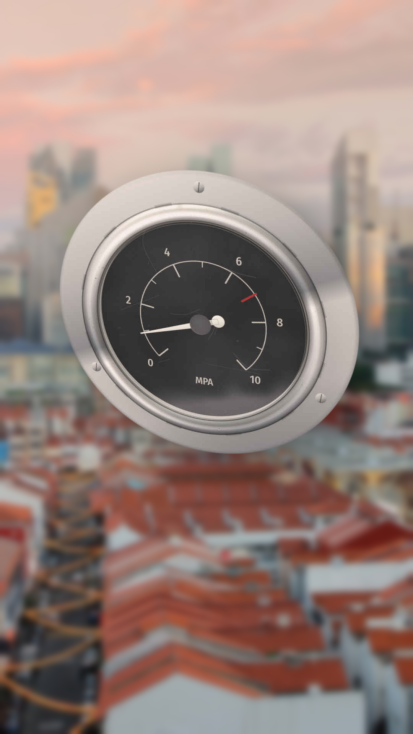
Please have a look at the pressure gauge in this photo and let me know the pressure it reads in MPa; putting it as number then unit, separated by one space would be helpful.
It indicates 1 MPa
